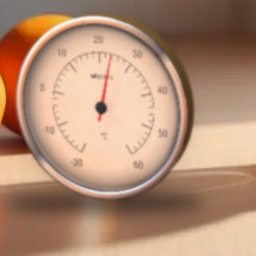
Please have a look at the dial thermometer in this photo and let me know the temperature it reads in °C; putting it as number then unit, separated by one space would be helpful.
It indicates 24 °C
